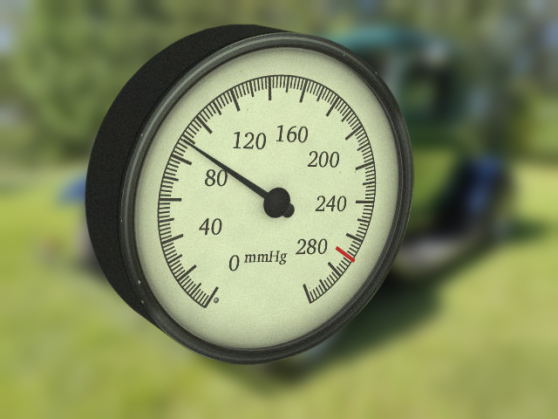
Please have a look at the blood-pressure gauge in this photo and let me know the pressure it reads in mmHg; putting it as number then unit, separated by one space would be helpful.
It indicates 88 mmHg
